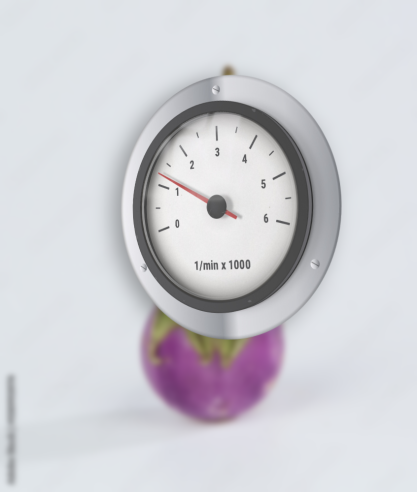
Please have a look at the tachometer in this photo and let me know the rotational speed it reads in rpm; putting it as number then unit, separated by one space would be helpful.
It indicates 1250 rpm
